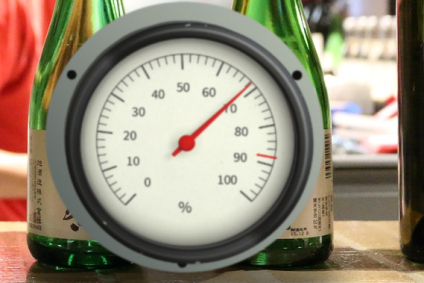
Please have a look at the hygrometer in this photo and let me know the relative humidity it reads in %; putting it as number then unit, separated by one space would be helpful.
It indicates 68 %
